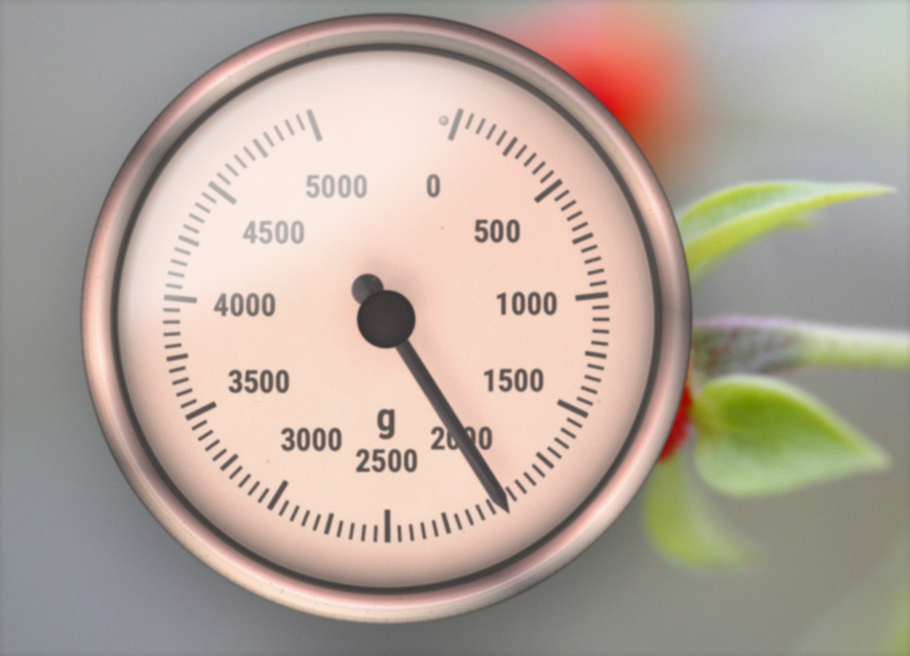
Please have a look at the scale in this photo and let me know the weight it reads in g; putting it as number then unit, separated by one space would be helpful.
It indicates 2000 g
